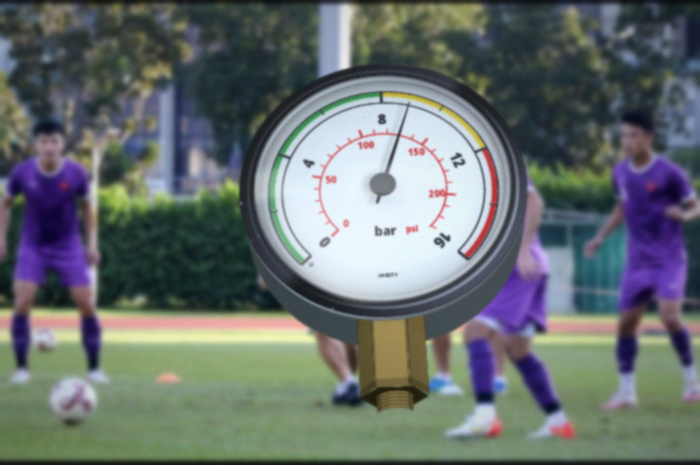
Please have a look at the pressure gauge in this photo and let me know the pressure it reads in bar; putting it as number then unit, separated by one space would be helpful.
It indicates 9 bar
